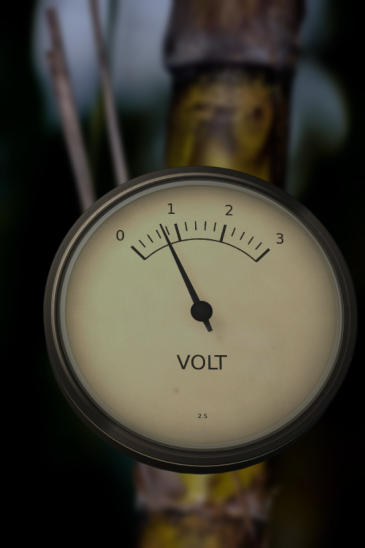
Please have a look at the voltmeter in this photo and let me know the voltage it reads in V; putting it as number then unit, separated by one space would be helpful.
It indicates 0.7 V
